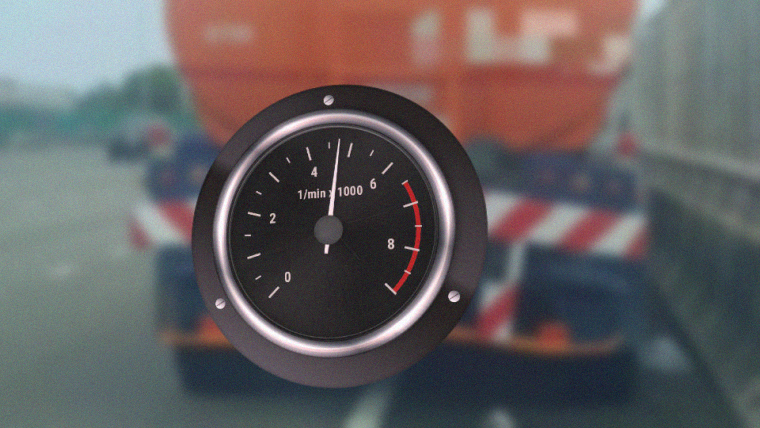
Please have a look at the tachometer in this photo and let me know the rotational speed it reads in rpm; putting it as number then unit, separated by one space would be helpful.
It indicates 4750 rpm
